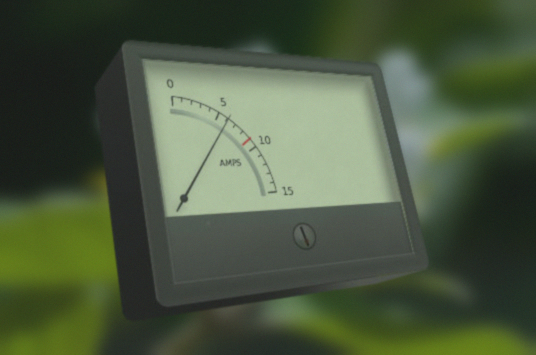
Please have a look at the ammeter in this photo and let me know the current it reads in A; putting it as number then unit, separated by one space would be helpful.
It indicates 6 A
